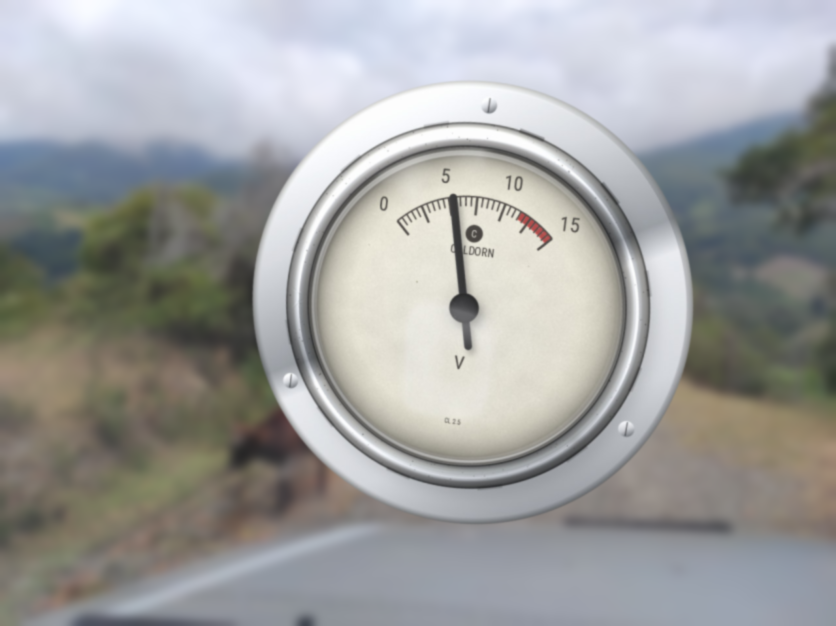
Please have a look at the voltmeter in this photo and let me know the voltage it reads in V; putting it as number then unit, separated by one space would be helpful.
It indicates 5.5 V
